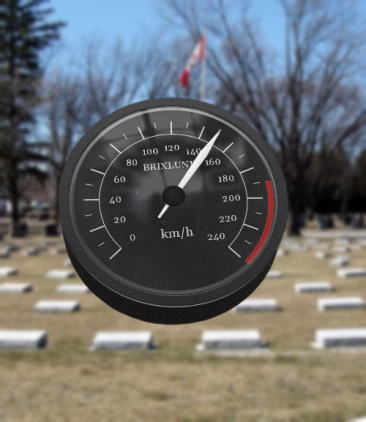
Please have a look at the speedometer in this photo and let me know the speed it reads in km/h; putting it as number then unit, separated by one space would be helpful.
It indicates 150 km/h
